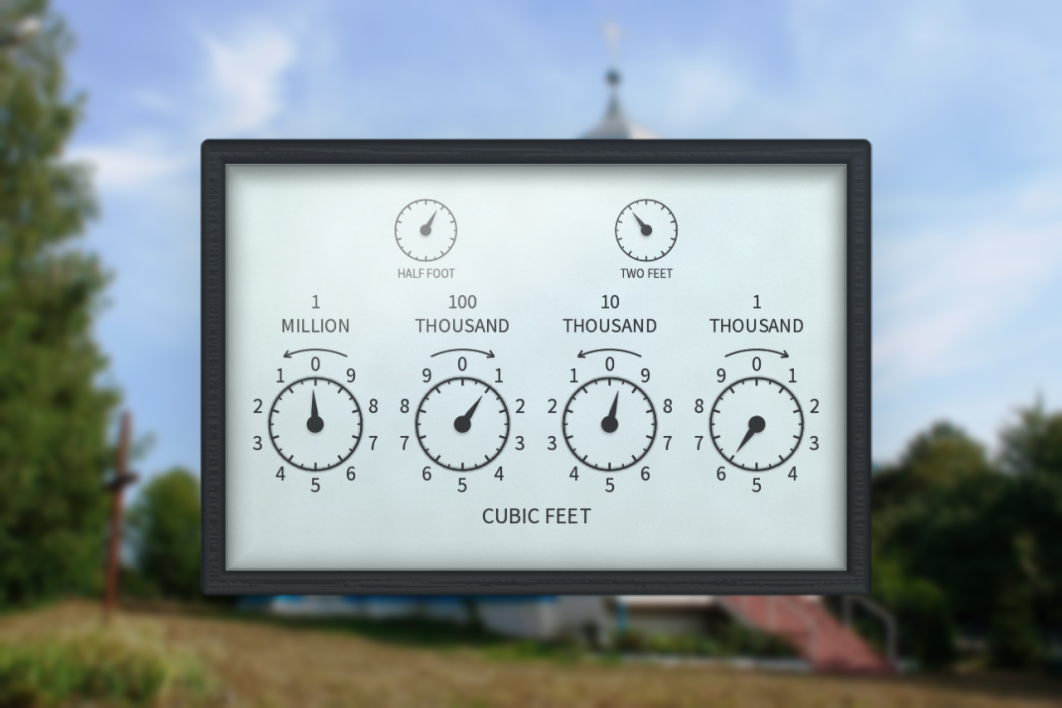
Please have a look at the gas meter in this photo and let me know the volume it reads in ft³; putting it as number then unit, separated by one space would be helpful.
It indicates 9600 ft³
